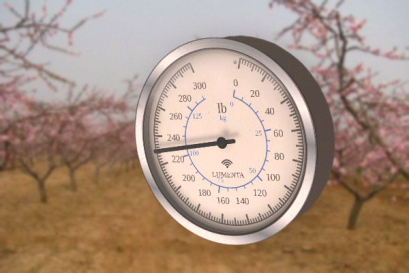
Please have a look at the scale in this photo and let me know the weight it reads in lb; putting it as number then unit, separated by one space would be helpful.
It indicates 230 lb
